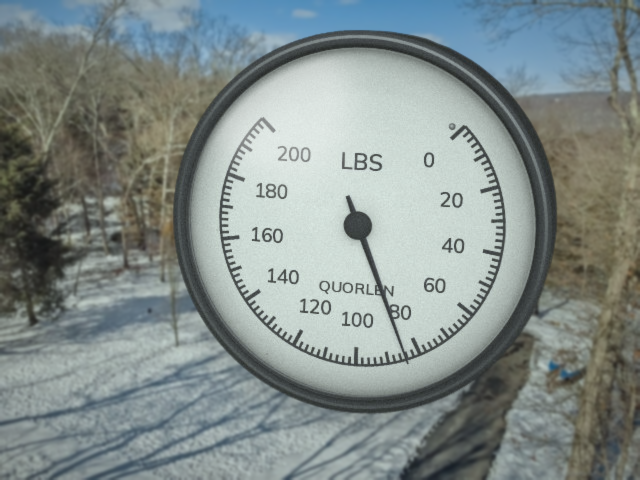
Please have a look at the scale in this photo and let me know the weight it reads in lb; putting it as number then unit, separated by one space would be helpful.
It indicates 84 lb
